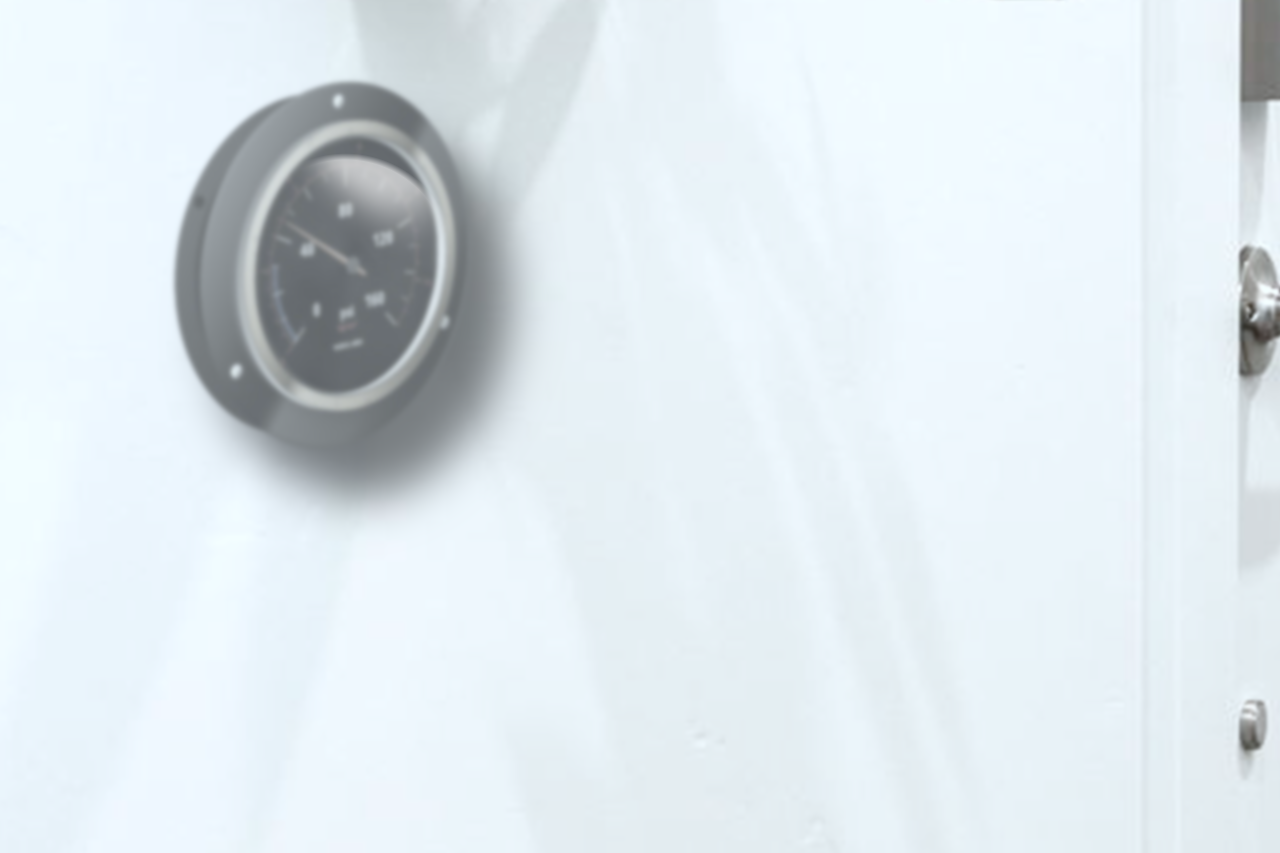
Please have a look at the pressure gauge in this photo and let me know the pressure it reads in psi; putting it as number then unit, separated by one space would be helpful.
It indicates 45 psi
